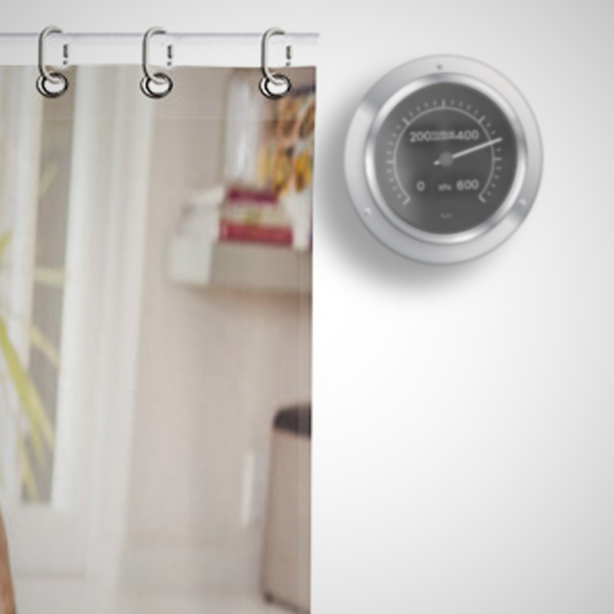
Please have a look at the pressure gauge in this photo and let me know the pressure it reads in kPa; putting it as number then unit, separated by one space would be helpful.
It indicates 460 kPa
